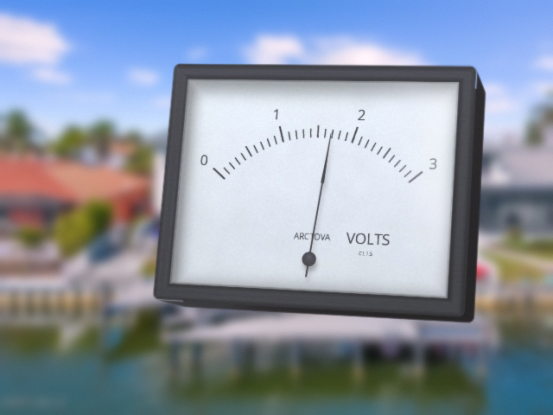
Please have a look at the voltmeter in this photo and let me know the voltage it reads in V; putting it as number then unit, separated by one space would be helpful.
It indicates 1.7 V
